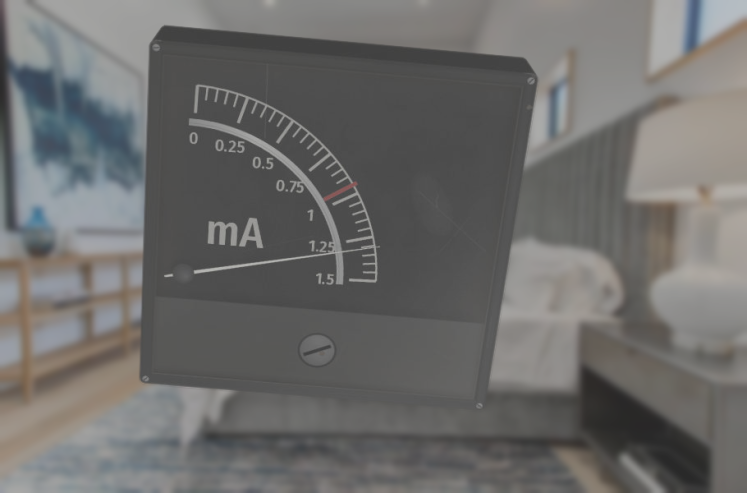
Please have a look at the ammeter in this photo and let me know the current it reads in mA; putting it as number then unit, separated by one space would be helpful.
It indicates 1.3 mA
